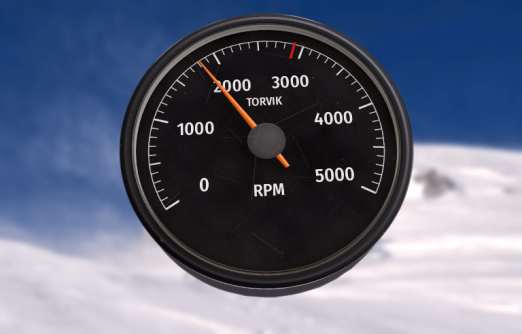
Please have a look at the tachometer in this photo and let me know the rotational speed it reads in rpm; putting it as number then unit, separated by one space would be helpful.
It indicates 1800 rpm
